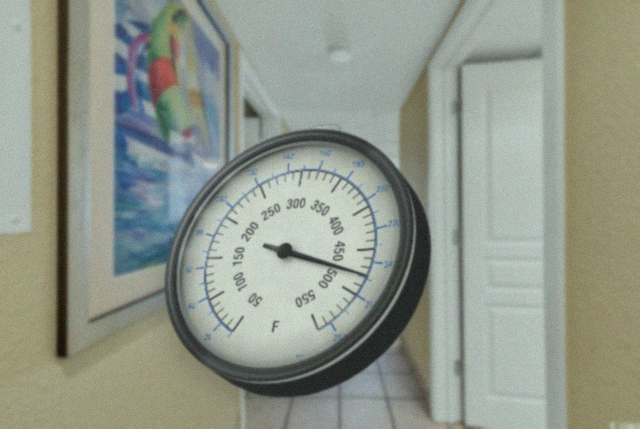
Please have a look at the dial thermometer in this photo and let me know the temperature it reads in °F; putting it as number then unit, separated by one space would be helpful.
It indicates 480 °F
